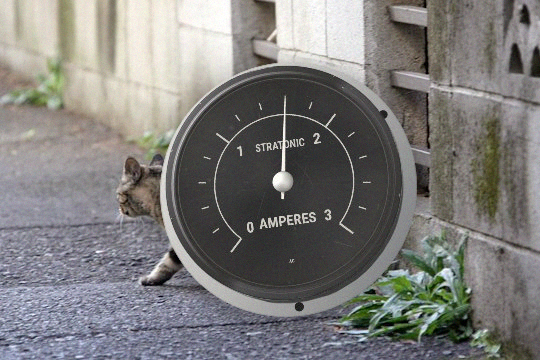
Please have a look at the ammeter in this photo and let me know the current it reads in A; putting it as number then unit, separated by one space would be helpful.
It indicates 1.6 A
